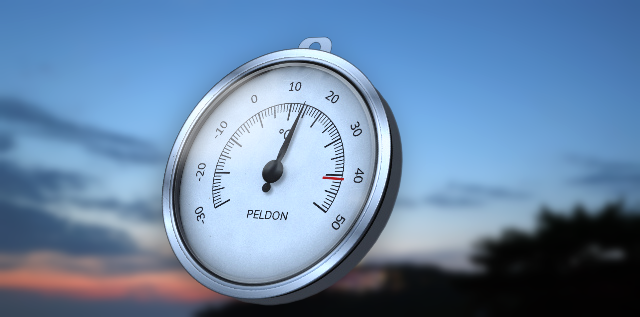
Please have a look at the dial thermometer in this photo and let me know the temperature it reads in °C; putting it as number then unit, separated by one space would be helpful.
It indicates 15 °C
